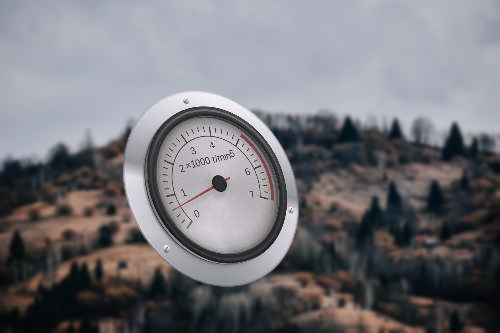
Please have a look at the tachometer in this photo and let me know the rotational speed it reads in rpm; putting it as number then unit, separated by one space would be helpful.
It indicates 600 rpm
